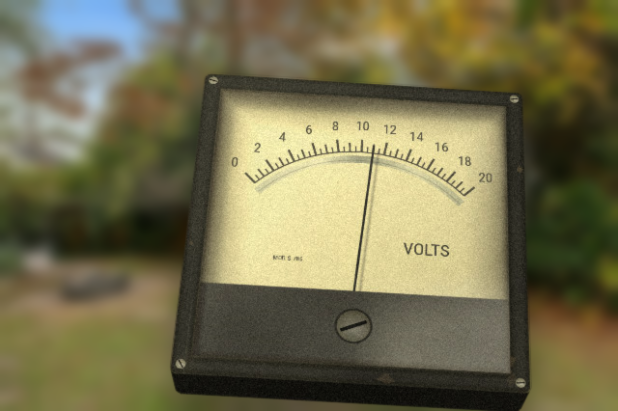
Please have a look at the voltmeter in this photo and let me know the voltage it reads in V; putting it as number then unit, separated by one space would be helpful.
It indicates 11 V
